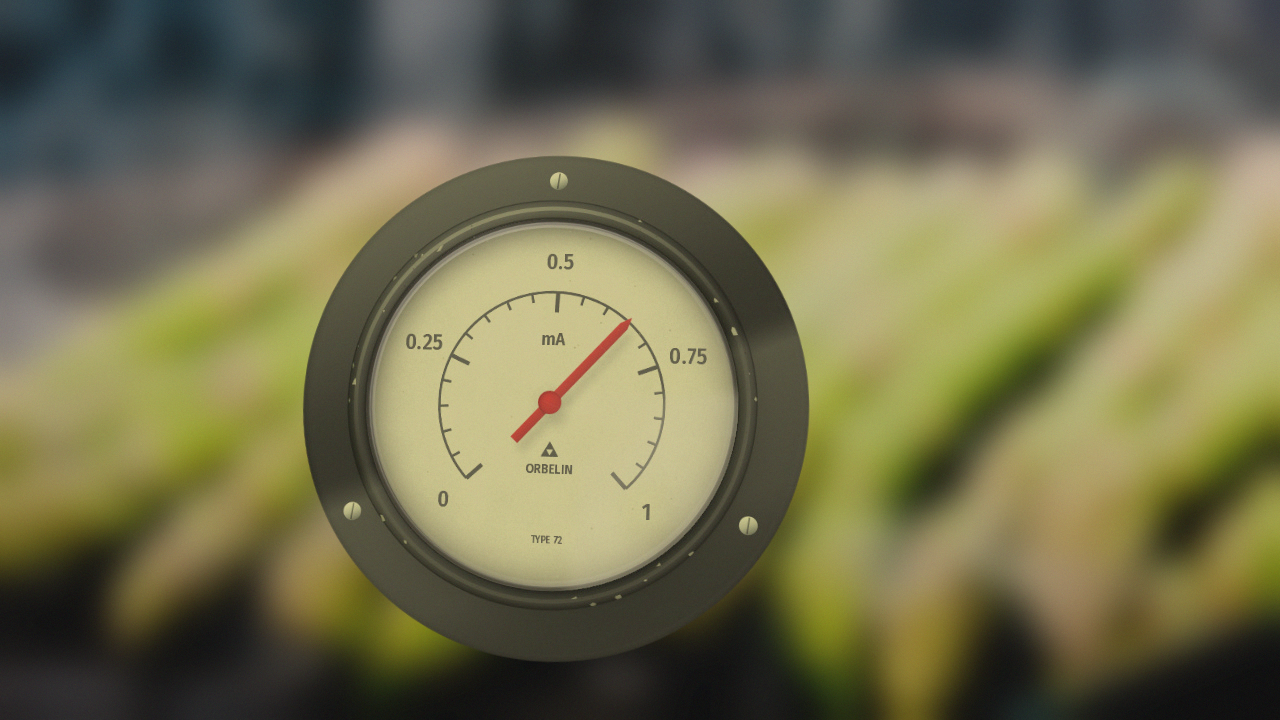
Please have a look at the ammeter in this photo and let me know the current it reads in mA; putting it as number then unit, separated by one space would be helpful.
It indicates 0.65 mA
